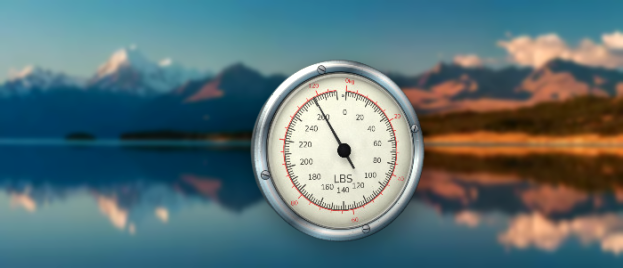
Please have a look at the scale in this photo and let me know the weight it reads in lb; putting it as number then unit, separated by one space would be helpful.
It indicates 260 lb
